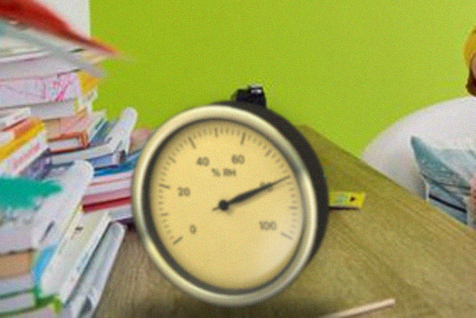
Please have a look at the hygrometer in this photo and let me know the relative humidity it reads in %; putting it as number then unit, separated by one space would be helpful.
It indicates 80 %
